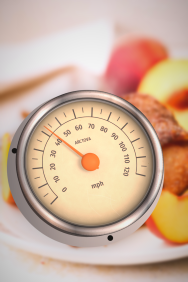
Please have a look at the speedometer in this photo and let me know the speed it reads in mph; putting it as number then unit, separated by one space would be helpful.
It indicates 42.5 mph
